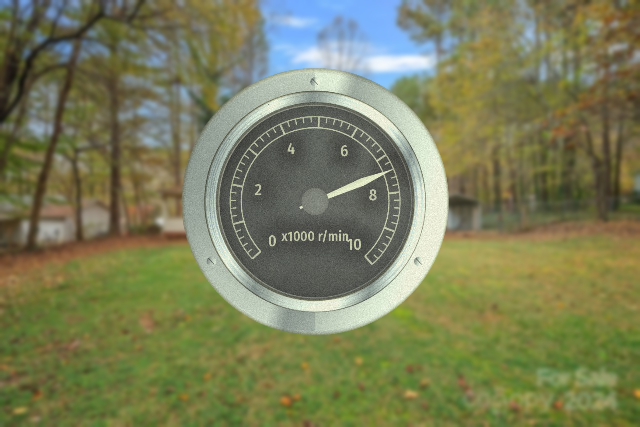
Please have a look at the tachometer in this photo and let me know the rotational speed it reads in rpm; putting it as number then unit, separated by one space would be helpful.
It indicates 7400 rpm
